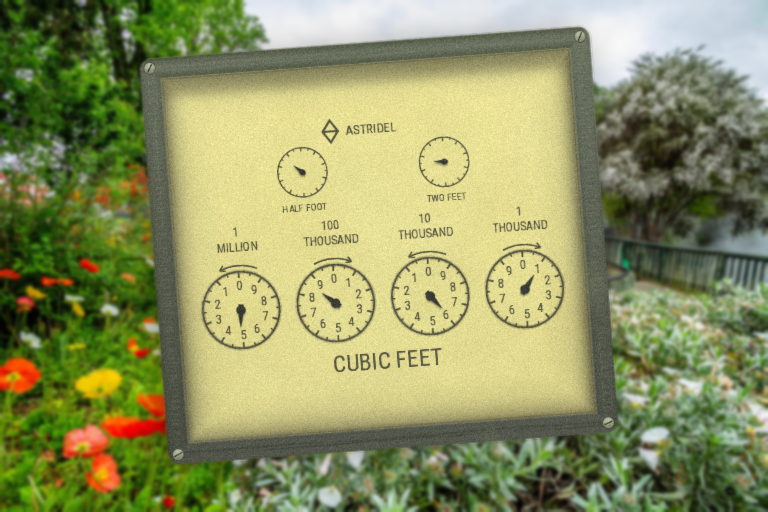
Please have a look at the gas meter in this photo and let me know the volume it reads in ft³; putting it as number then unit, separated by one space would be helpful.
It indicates 486100 ft³
